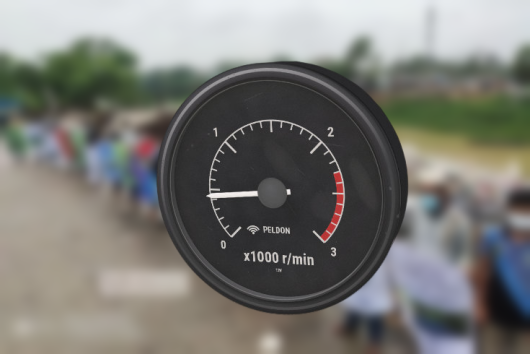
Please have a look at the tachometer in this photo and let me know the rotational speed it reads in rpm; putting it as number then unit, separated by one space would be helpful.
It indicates 450 rpm
